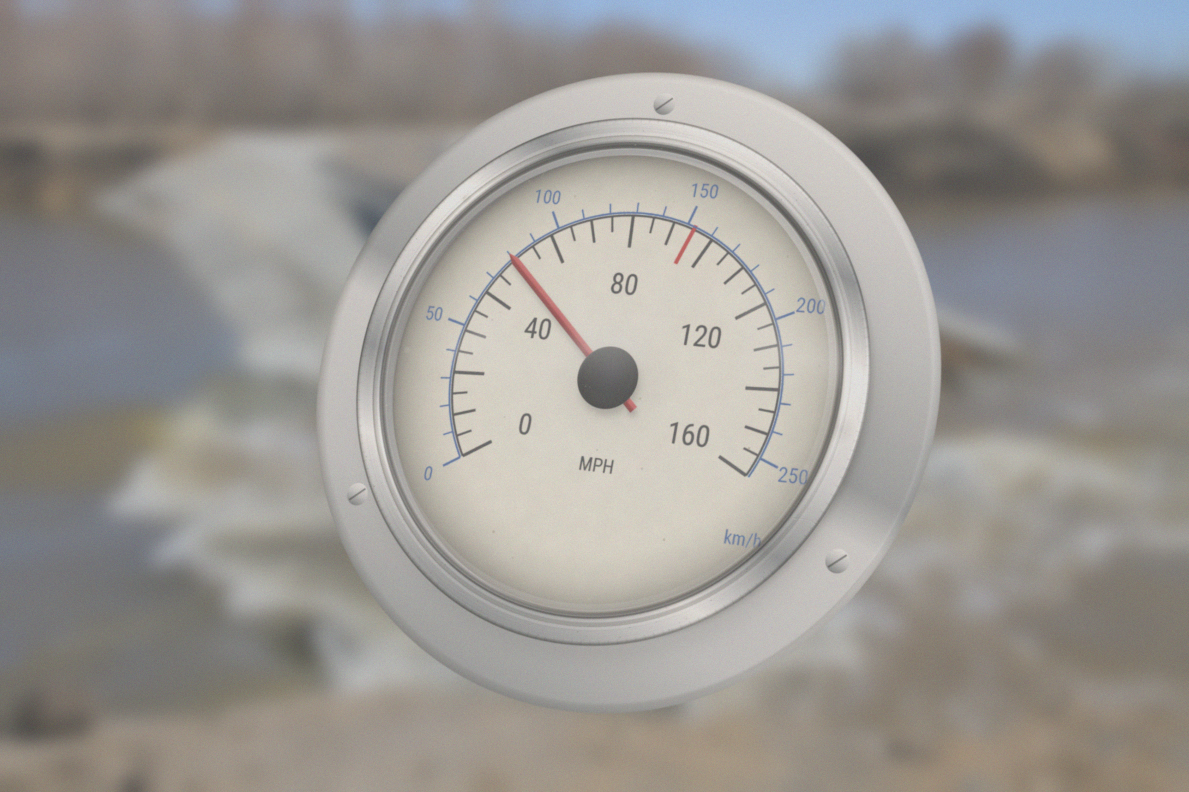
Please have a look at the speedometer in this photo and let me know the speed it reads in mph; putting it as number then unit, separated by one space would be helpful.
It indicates 50 mph
